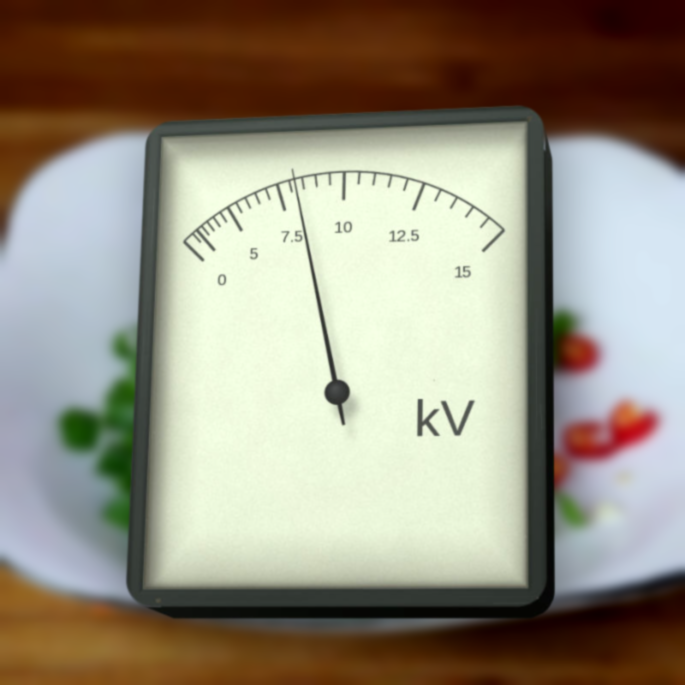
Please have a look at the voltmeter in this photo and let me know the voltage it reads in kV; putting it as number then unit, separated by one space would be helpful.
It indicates 8.25 kV
